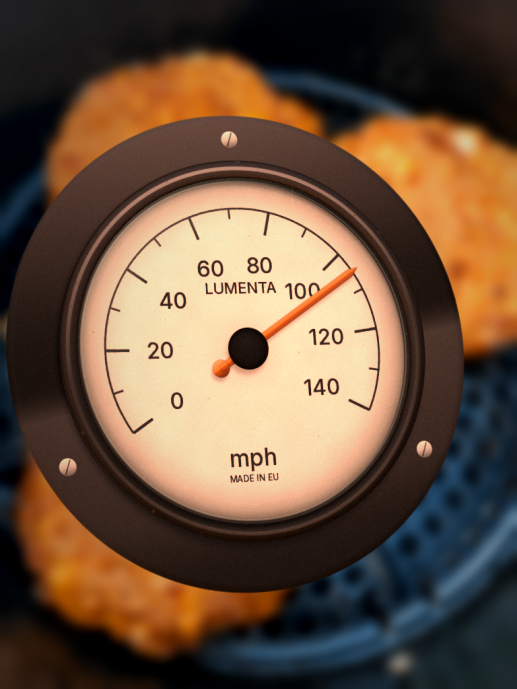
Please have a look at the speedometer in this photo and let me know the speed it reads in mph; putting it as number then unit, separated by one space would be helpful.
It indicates 105 mph
